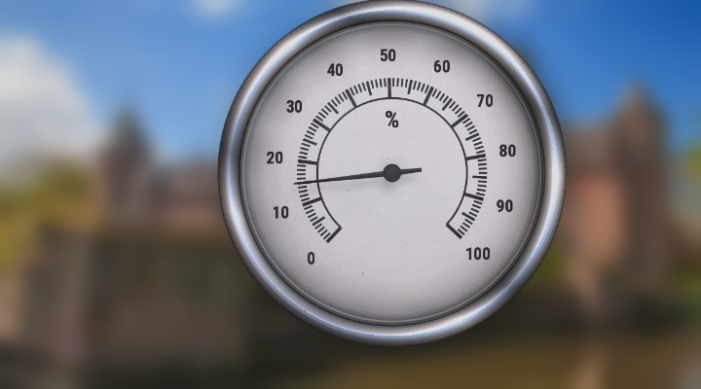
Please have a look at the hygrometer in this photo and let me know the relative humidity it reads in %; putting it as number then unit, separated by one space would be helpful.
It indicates 15 %
